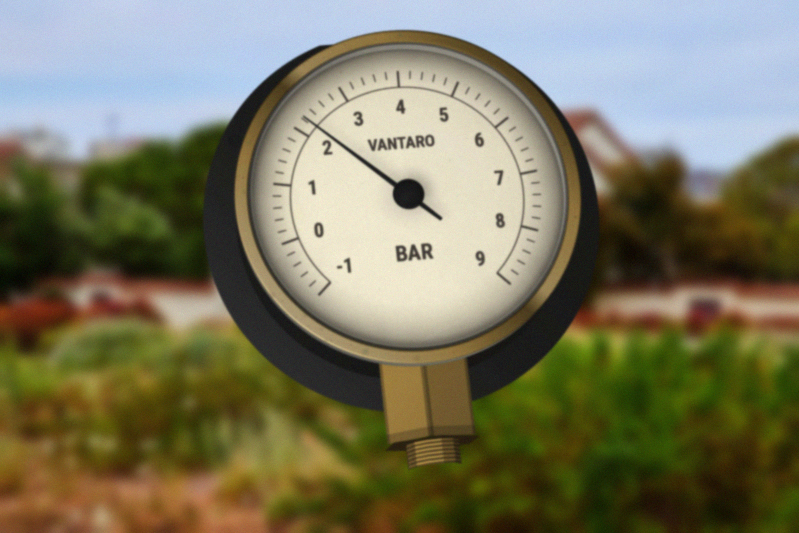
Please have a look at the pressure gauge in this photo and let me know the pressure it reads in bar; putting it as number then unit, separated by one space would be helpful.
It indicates 2.2 bar
